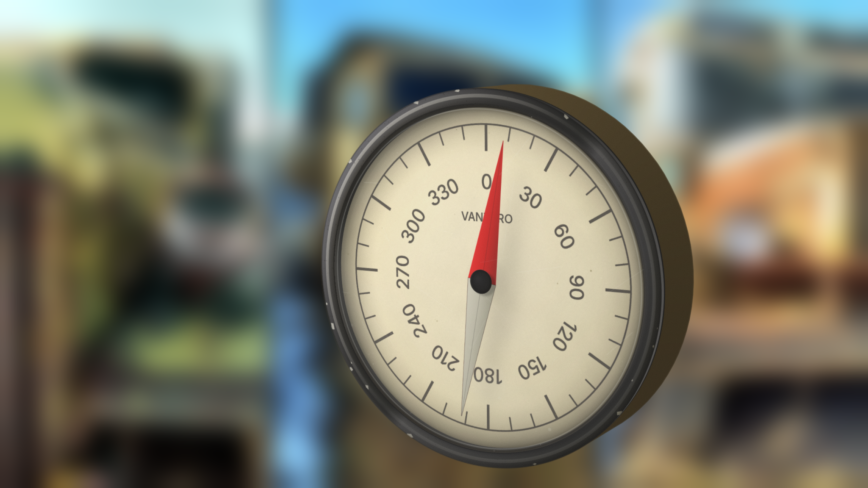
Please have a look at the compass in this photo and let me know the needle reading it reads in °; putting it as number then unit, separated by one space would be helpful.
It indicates 10 °
